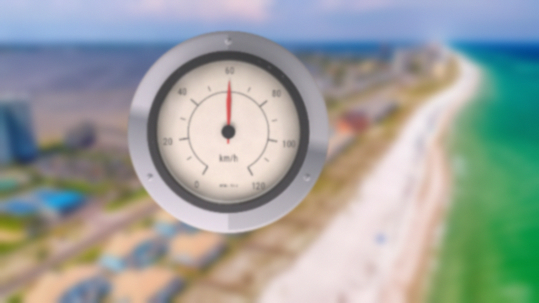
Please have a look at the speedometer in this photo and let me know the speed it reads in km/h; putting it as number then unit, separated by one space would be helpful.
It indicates 60 km/h
